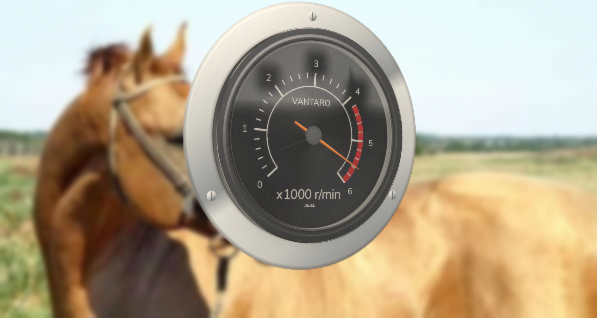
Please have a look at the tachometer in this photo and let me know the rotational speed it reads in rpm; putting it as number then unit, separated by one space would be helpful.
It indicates 5600 rpm
